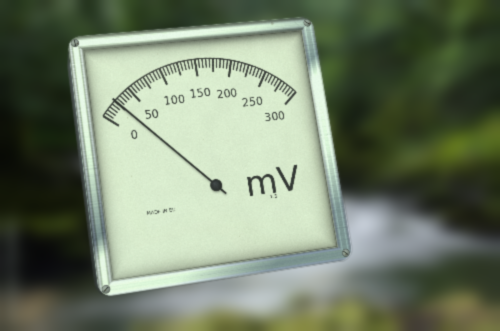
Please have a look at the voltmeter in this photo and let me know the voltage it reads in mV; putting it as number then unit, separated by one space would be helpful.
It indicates 25 mV
